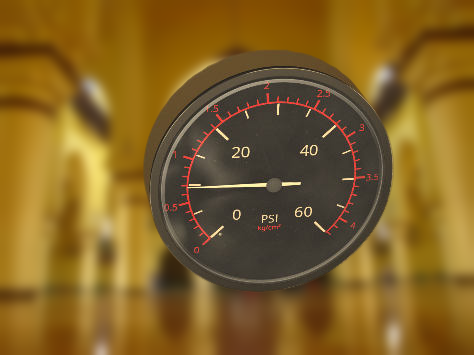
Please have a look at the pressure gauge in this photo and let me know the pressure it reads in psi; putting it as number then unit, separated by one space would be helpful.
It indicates 10 psi
